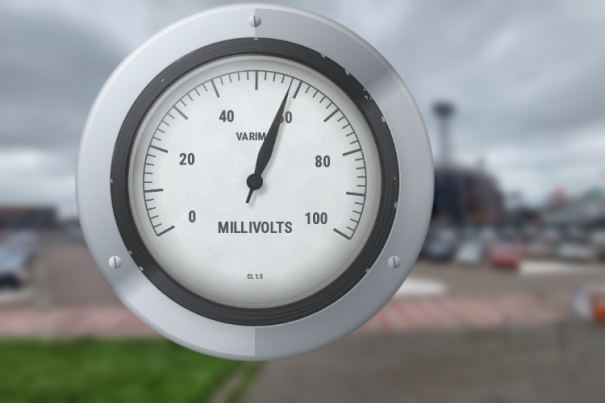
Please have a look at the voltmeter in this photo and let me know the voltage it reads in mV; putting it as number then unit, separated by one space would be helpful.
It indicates 58 mV
